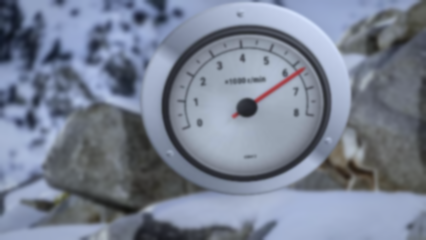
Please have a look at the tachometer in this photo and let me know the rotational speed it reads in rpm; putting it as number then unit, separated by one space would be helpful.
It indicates 6250 rpm
